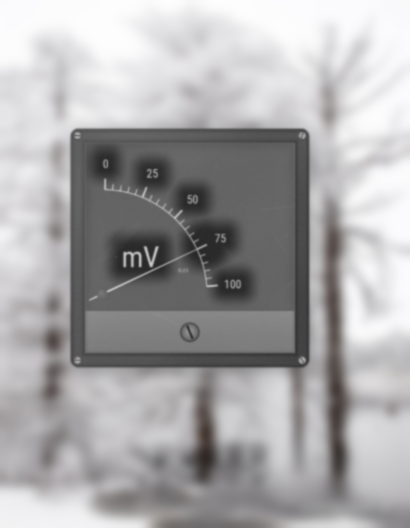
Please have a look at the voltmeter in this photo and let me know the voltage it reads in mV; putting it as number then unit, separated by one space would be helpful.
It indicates 75 mV
